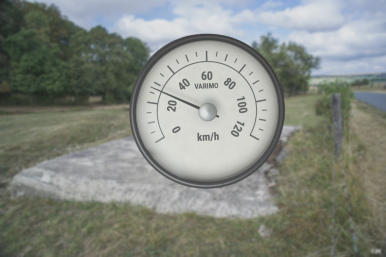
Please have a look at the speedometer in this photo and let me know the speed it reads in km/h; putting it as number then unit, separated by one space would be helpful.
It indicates 27.5 km/h
